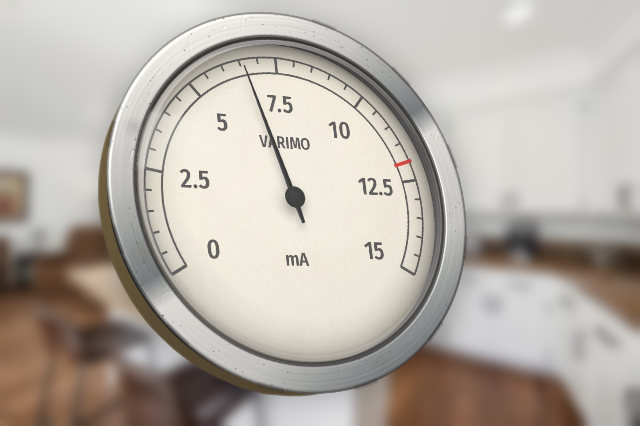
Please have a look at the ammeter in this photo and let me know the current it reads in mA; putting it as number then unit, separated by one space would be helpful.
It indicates 6.5 mA
